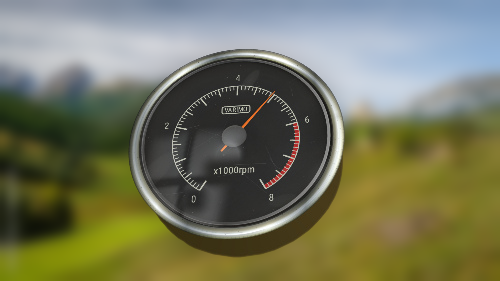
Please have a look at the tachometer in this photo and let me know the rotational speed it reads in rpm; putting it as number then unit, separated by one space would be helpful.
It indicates 5000 rpm
